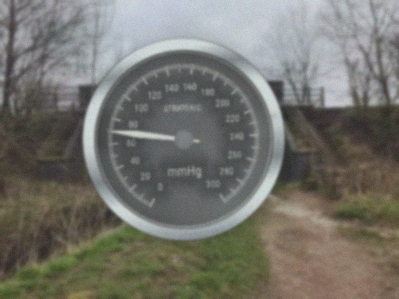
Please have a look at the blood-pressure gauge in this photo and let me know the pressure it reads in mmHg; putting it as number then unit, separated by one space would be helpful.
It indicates 70 mmHg
